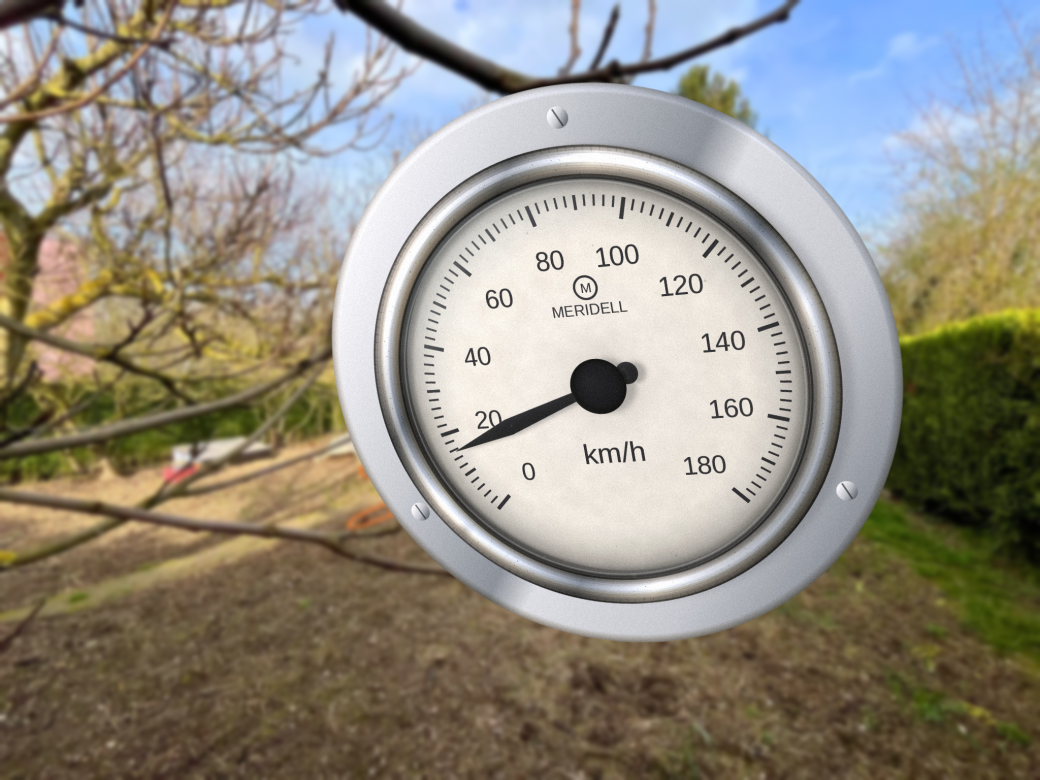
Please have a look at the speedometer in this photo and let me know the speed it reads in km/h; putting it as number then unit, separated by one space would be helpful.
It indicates 16 km/h
